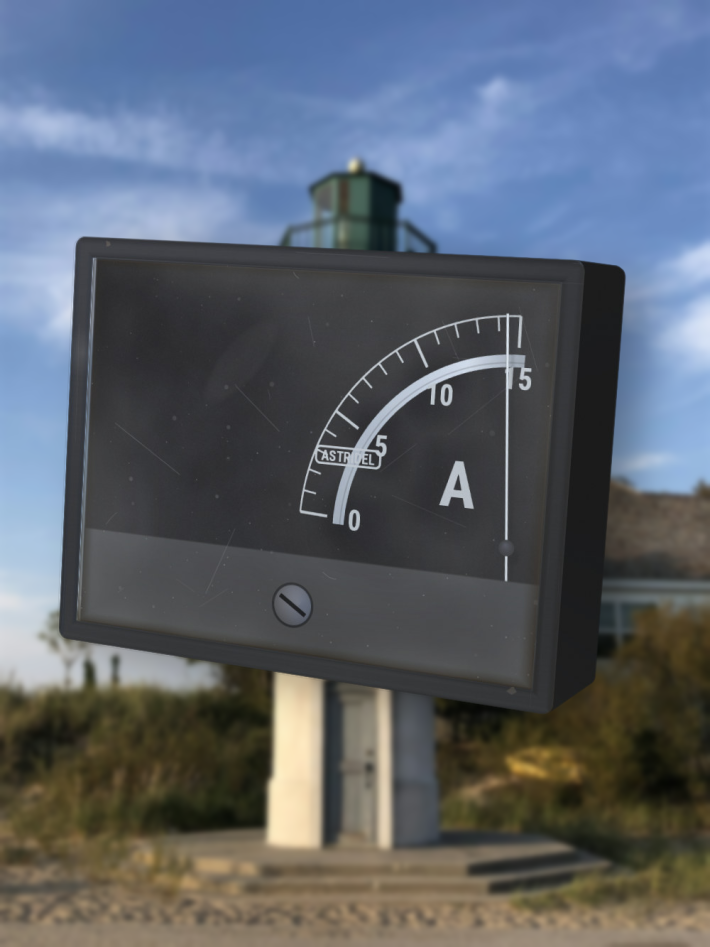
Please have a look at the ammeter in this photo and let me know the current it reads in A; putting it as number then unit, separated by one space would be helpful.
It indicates 14.5 A
